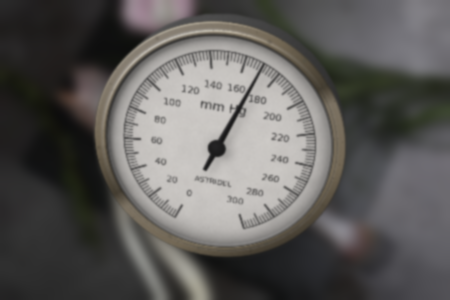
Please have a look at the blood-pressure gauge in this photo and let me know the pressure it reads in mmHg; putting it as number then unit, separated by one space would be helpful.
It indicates 170 mmHg
